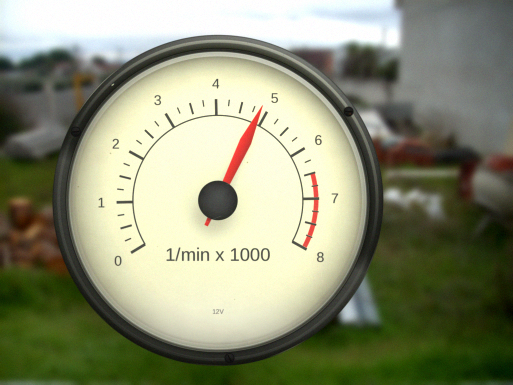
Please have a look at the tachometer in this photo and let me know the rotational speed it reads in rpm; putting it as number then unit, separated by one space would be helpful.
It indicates 4875 rpm
